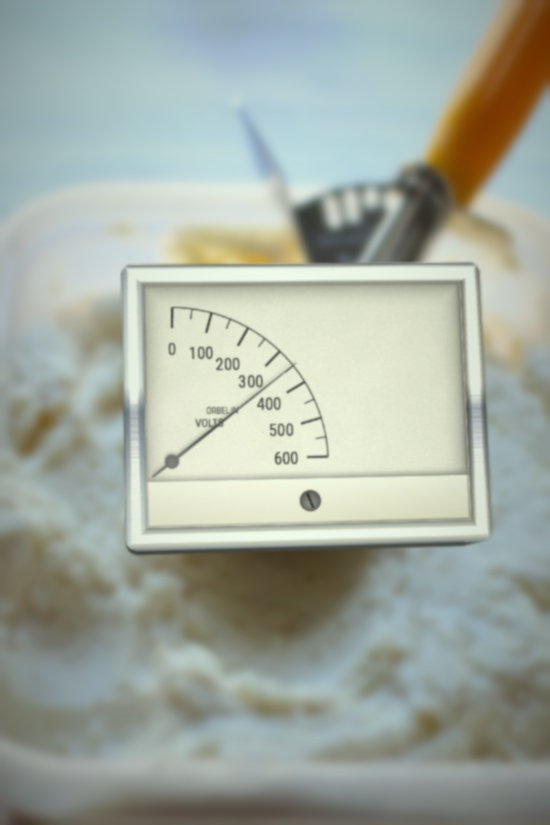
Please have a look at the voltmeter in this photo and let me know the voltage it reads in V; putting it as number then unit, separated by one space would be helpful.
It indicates 350 V
